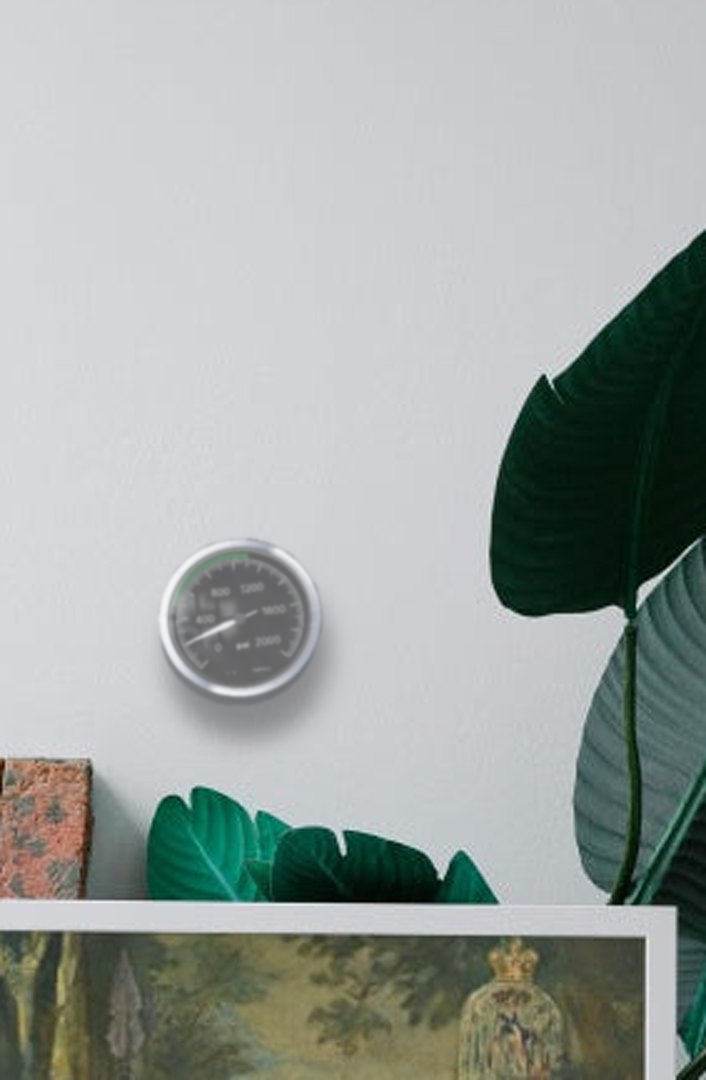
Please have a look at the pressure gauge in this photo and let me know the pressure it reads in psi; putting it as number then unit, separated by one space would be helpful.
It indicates 200 psi
